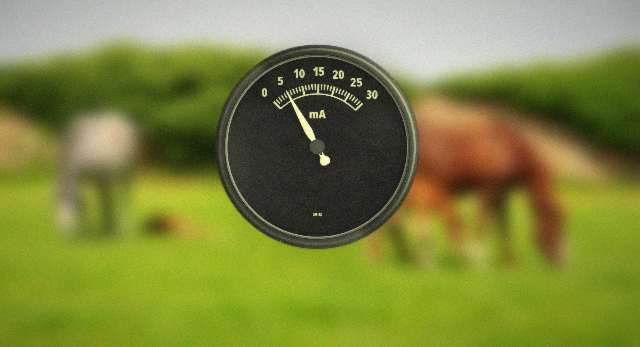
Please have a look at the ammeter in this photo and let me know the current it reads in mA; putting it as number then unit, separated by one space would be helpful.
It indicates 5 mA
